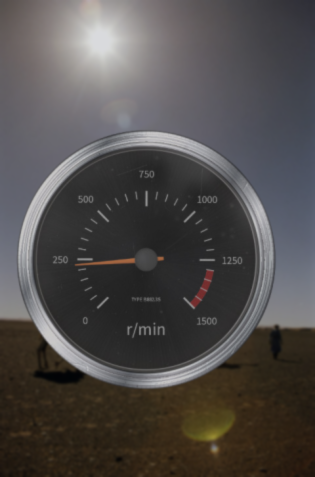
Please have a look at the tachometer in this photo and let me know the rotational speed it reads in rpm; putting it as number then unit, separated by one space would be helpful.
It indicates 225 rpm
